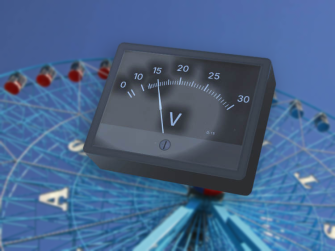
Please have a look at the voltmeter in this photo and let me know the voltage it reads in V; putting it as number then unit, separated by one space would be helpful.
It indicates 15 V
